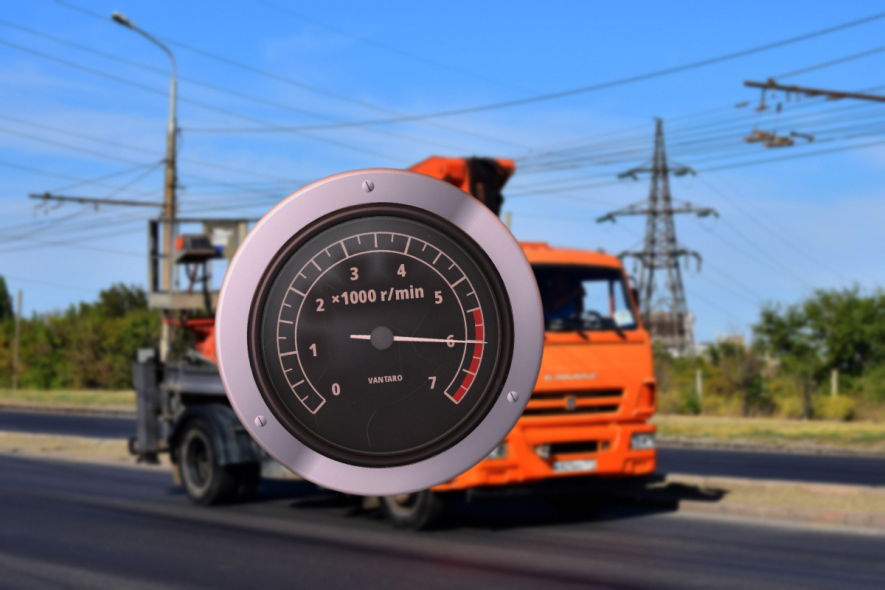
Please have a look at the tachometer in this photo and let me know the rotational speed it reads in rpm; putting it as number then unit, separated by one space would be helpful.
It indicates 6000 rpm
